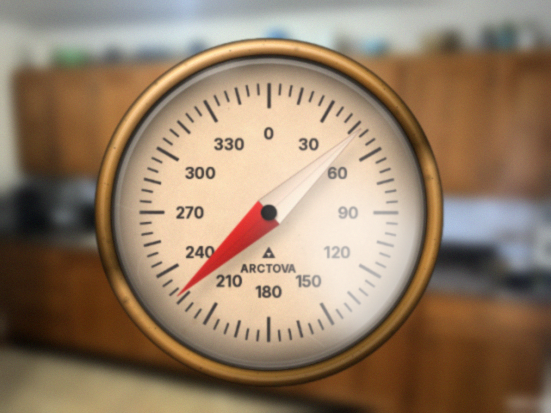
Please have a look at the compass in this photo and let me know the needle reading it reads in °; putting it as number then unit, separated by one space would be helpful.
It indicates 227.5 °
